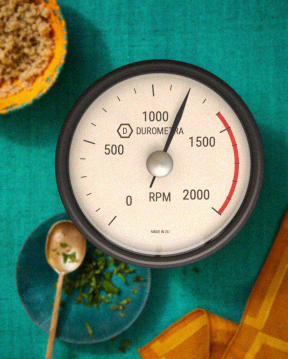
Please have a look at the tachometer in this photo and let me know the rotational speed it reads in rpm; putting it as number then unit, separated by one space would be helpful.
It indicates 1200 rpm
